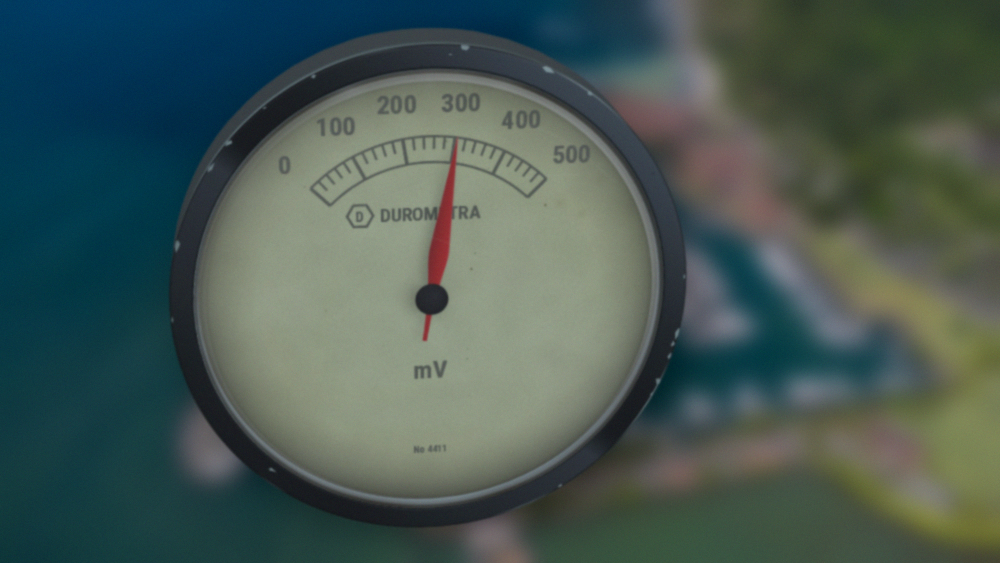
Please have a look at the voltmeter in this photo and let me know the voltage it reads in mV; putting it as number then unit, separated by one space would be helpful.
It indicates 300 mV
